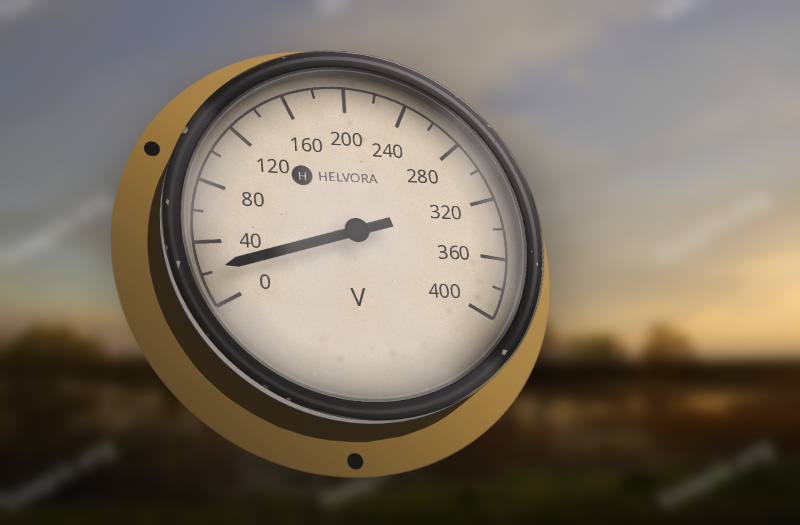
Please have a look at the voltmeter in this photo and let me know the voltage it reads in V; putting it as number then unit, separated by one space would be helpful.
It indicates 20 V
